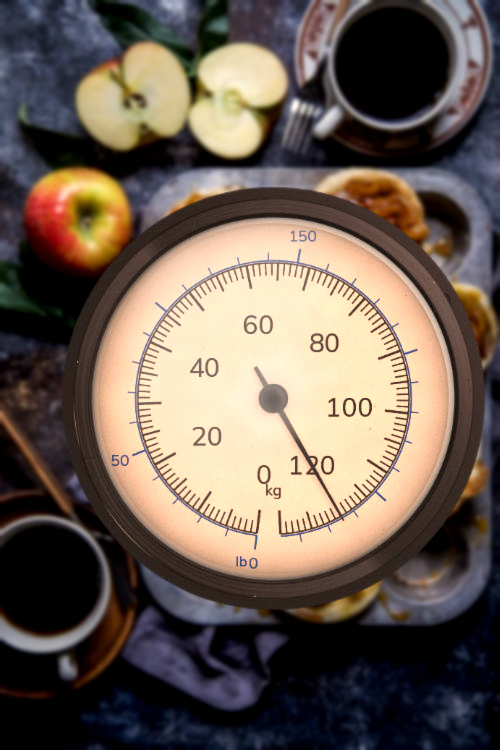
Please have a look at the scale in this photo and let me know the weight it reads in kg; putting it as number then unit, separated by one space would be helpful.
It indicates 120 kg
